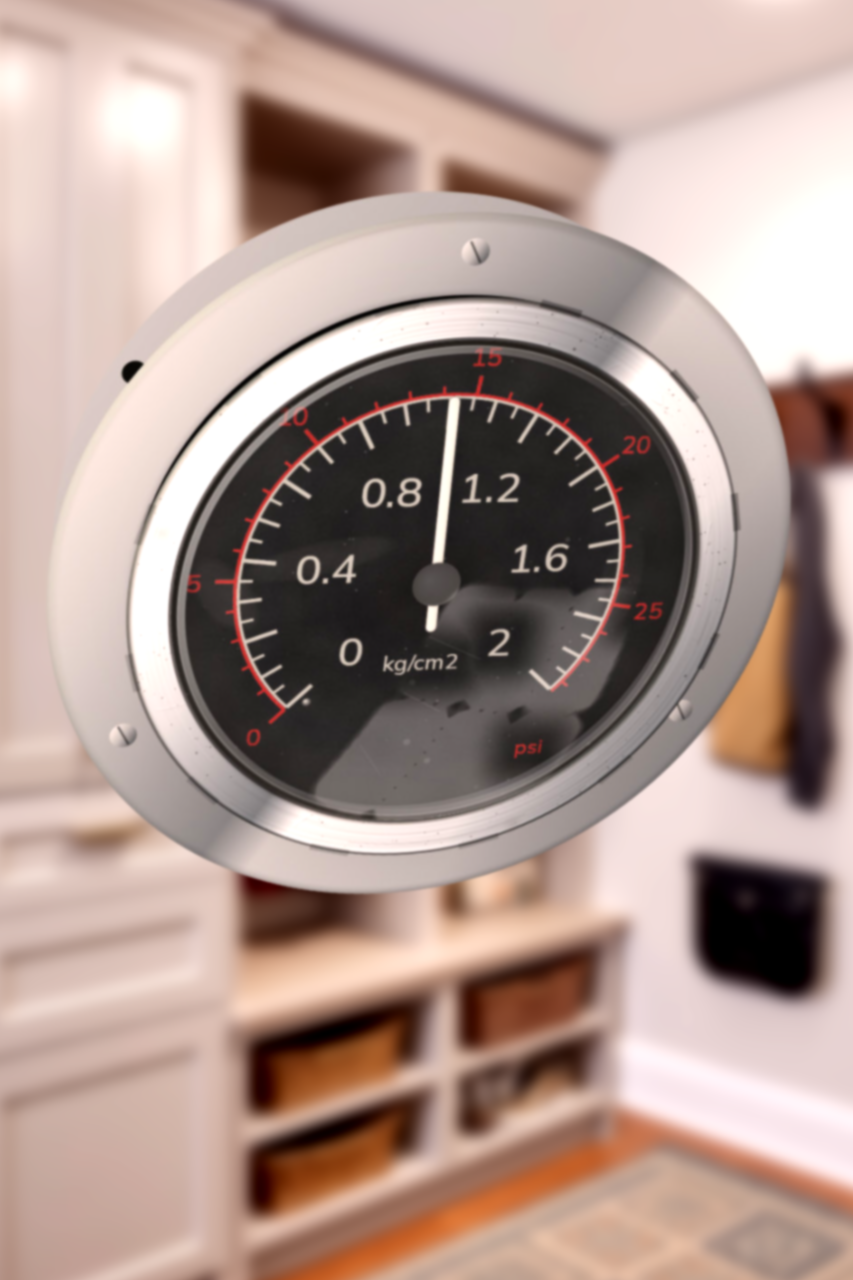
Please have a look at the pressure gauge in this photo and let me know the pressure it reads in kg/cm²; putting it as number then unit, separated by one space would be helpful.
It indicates 1 kg/cm²
